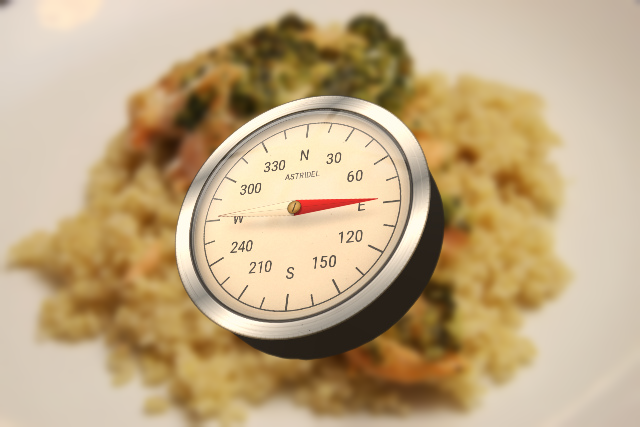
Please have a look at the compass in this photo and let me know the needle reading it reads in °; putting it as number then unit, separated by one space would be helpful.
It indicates 90 °
